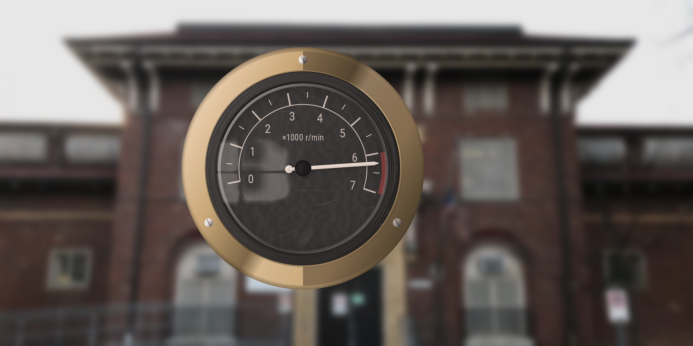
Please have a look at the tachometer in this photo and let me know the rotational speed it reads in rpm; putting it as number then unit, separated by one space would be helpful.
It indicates 6250 rpm
